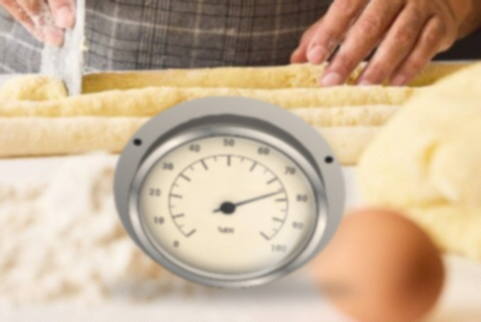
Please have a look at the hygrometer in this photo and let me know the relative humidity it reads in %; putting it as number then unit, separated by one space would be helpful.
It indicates 75 %
